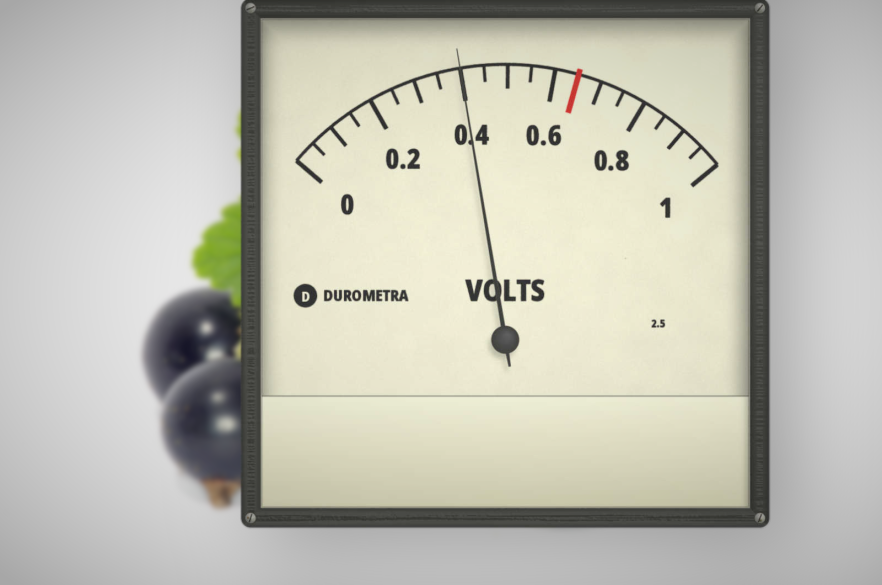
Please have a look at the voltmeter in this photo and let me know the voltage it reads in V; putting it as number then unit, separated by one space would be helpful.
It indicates 0.4 V
